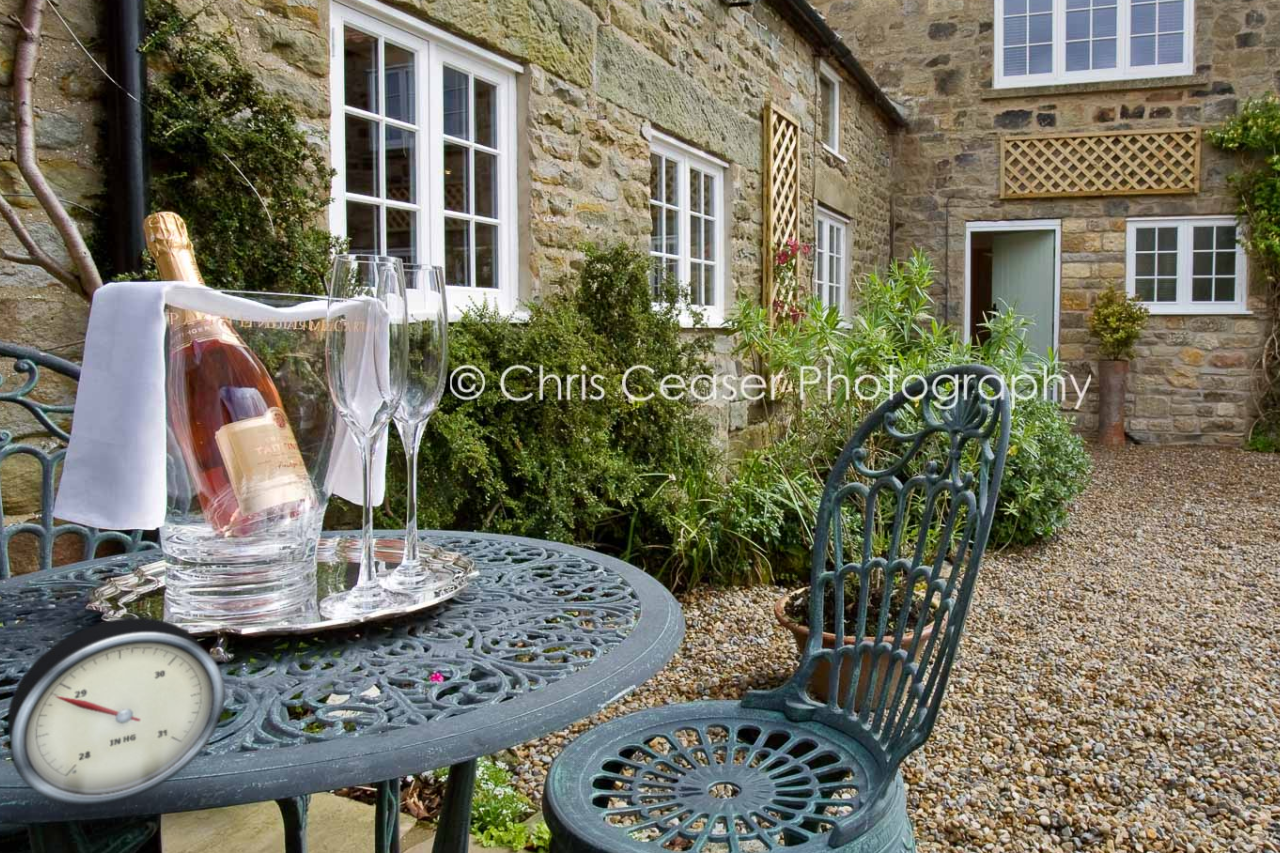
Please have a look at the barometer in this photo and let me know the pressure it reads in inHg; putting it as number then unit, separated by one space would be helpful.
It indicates 28.9 inHg
